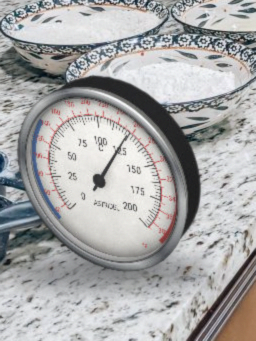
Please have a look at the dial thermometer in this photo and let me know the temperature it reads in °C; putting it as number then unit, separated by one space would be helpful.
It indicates 125 °C
